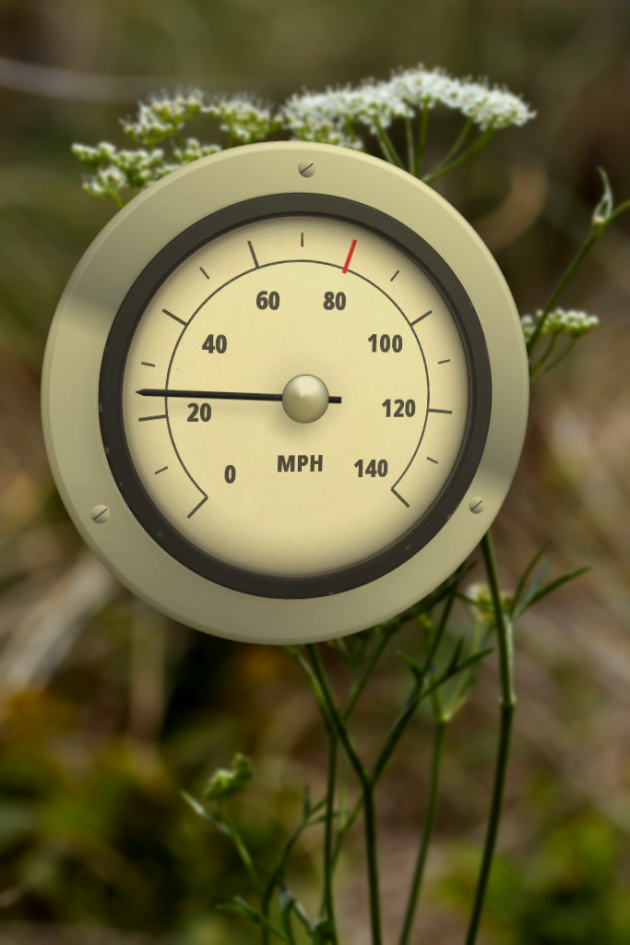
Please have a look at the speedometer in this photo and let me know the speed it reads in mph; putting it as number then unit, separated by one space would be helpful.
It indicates 25 mph
